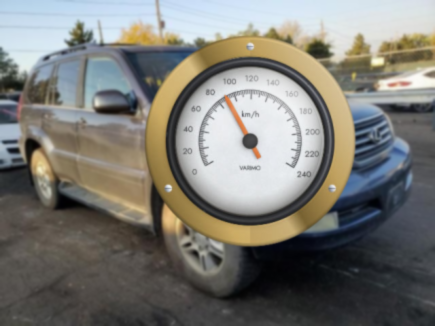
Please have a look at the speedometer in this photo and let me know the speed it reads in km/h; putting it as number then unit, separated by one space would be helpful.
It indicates 90 km/h
